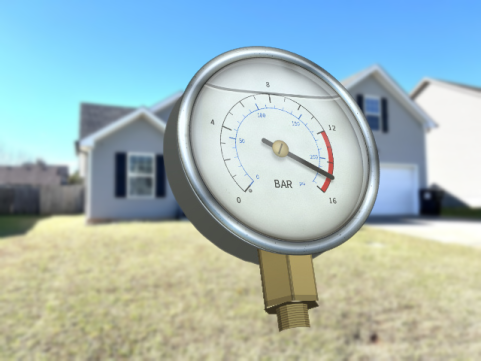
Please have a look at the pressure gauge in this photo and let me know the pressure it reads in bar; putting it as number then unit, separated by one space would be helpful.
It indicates 15 bar
